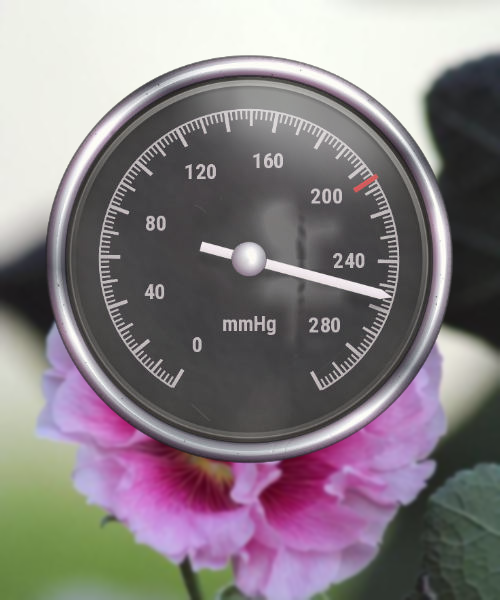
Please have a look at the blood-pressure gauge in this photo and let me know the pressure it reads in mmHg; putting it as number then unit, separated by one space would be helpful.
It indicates 254 mmHg
